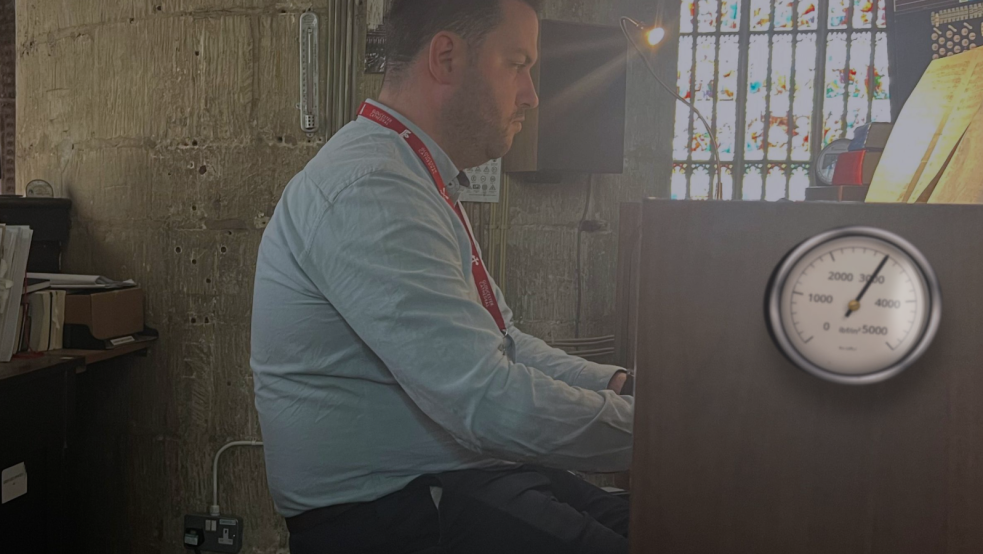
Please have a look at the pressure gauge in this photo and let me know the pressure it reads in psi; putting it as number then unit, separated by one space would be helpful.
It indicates 3000 psi
